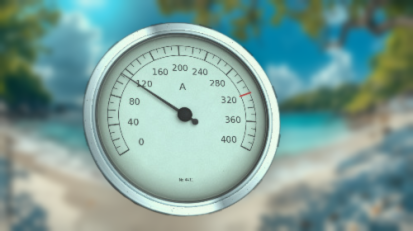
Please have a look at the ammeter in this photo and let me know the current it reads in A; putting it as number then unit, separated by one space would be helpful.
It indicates 110 A
